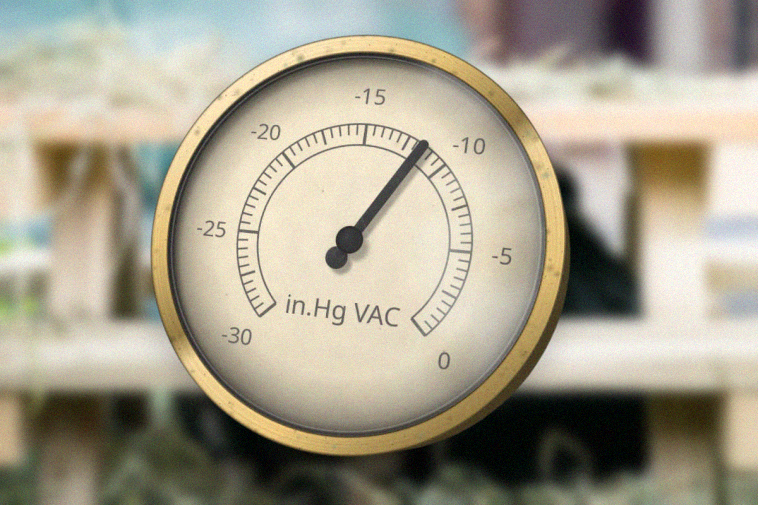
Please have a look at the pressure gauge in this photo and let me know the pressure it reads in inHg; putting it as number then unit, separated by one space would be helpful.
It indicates -11.5 inHg
